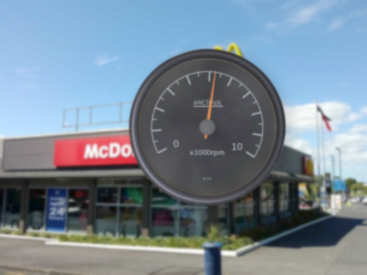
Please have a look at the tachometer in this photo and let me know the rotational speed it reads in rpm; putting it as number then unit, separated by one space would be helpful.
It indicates 5250 rpm
